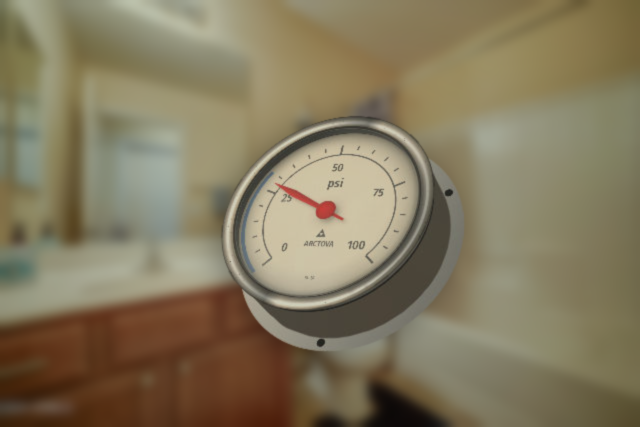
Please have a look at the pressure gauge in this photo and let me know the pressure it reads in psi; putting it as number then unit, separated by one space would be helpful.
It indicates 27.5 psi
